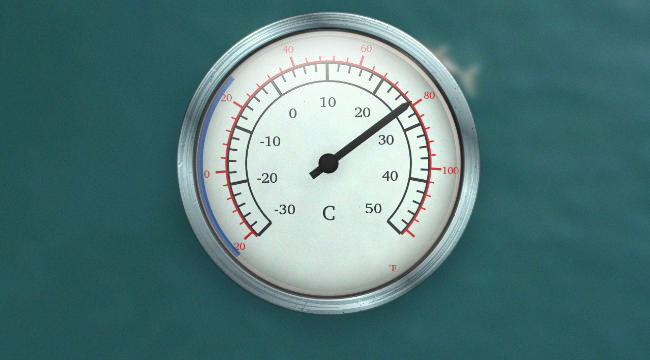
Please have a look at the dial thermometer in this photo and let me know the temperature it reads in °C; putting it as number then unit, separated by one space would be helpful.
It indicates 26 °C
